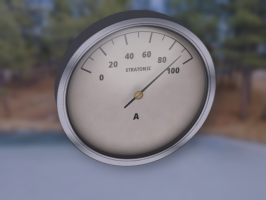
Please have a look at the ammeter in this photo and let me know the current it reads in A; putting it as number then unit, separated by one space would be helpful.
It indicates 90 A
